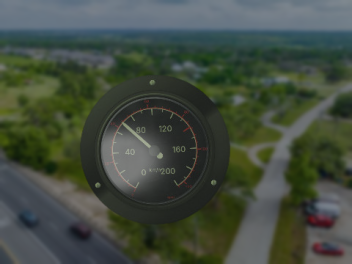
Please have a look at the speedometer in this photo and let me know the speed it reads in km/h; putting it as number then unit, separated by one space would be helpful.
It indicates 70 km/h
